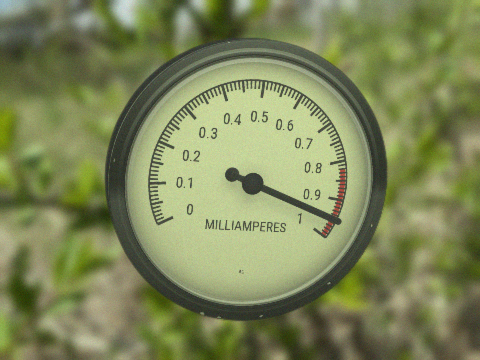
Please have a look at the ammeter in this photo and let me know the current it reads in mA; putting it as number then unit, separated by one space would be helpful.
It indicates 0.95 mA
